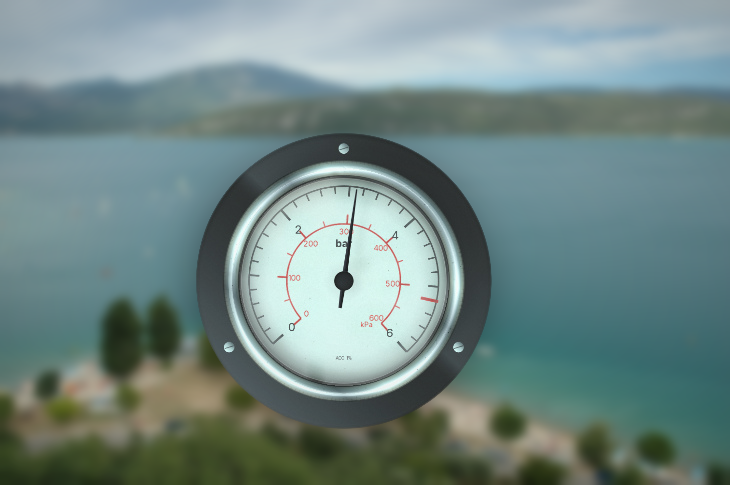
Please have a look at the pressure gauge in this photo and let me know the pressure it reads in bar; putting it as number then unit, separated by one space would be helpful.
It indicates 3.1 bar
